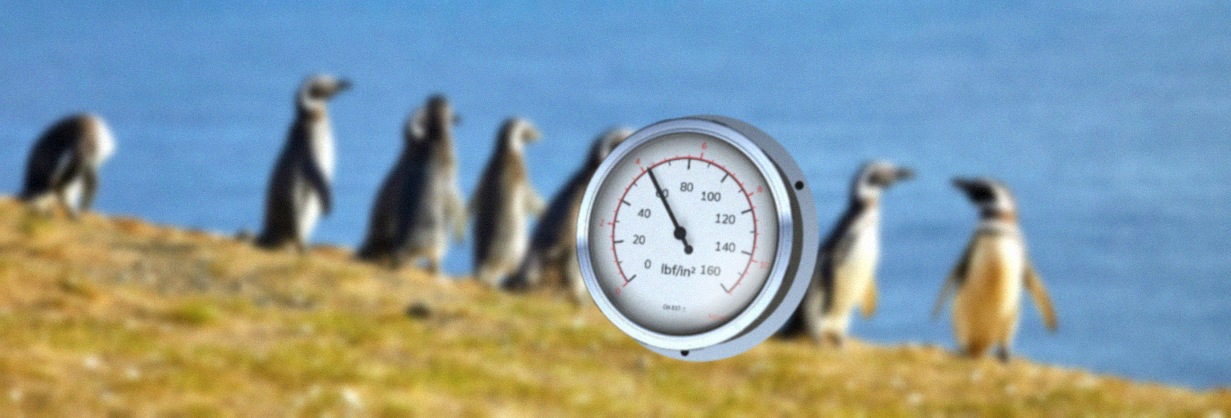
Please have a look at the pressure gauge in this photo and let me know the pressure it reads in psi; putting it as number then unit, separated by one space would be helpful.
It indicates 60 psi
